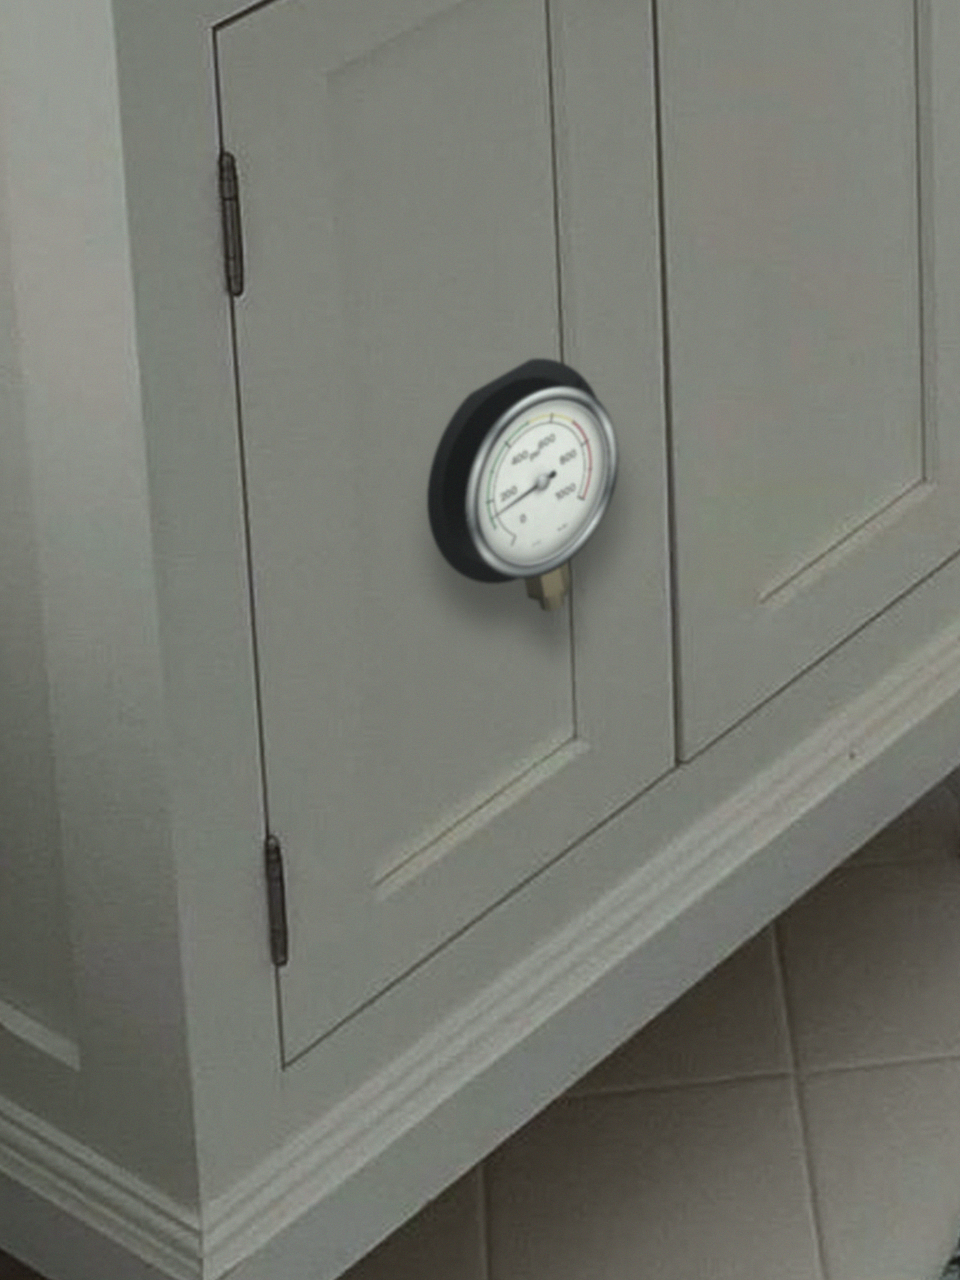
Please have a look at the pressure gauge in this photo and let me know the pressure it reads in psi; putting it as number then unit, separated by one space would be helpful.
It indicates 150 psi
